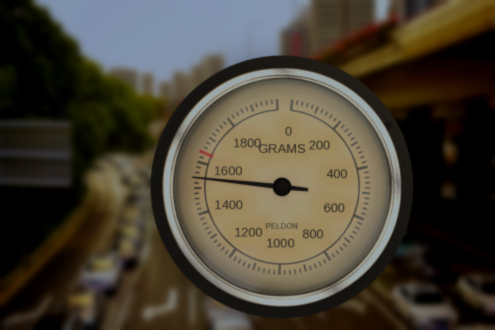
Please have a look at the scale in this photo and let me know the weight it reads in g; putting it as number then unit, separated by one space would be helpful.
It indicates 1540 g
